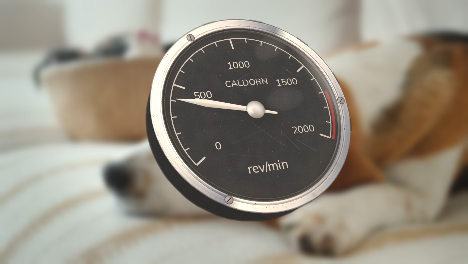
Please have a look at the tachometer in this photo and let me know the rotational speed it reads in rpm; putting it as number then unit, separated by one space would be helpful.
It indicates 400 rpm
